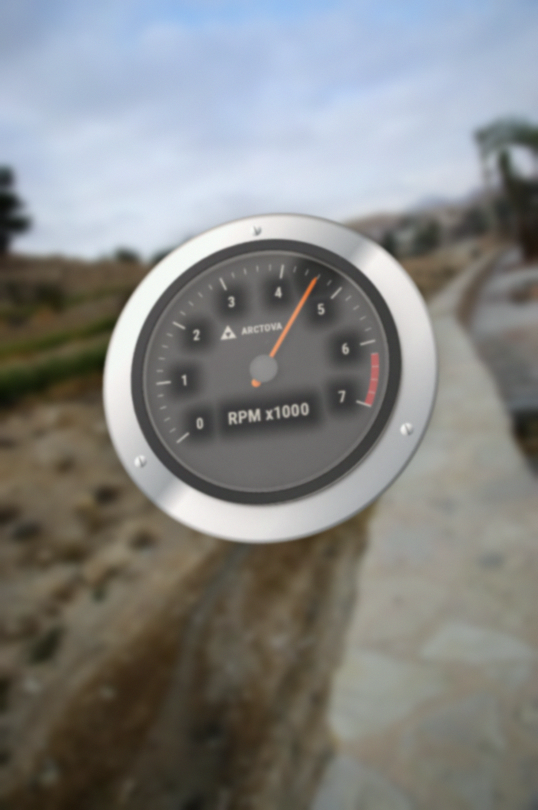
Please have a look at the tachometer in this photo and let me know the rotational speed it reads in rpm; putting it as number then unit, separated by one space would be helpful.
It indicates 4600 rpm
